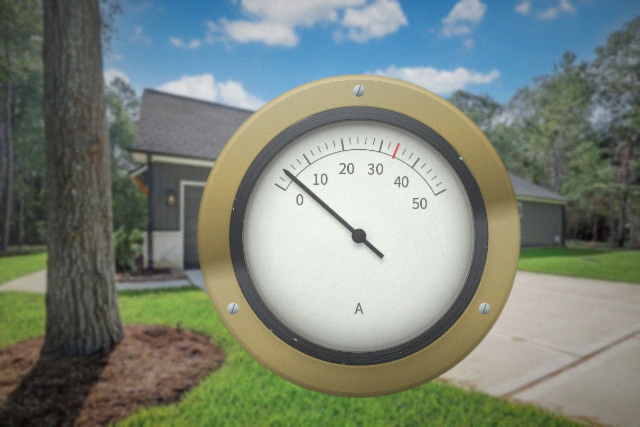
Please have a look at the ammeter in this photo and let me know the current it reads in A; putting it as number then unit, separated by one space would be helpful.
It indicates 4 A
